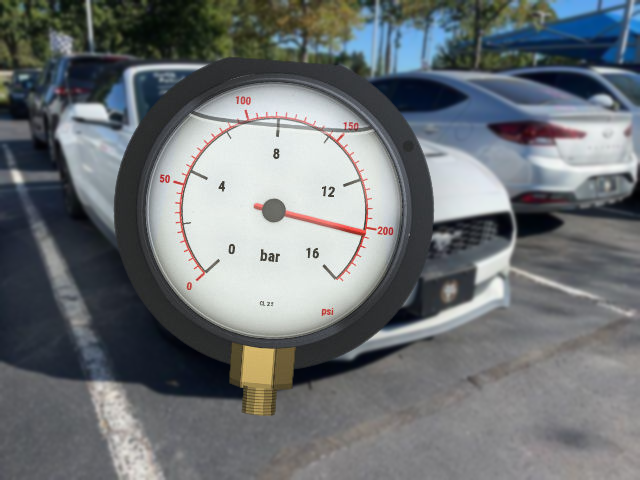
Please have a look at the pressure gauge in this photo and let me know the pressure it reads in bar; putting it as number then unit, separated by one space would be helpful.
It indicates 14 bar
